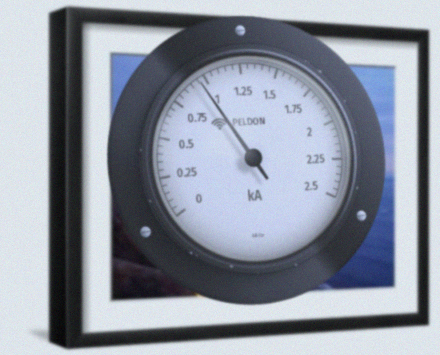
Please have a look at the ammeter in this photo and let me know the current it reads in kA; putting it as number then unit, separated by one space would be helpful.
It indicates 0.95 kA
